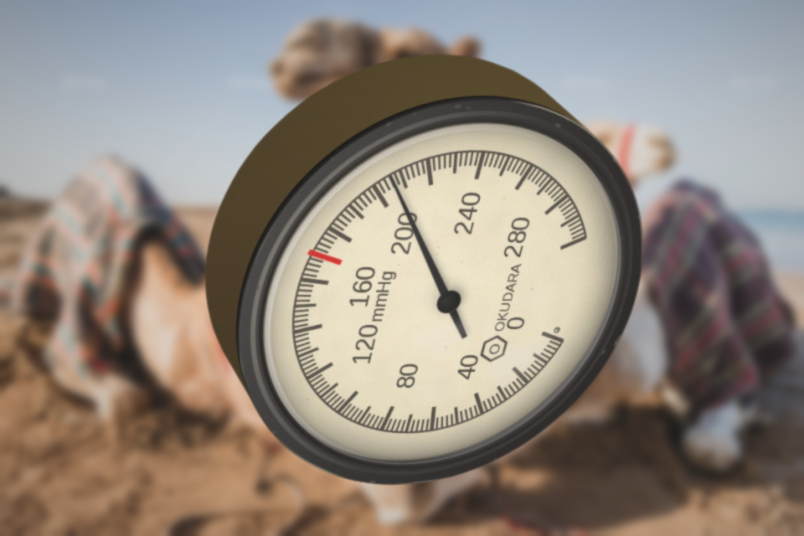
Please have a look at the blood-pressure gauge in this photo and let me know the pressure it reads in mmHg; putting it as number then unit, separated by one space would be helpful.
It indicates 206 mmHg
